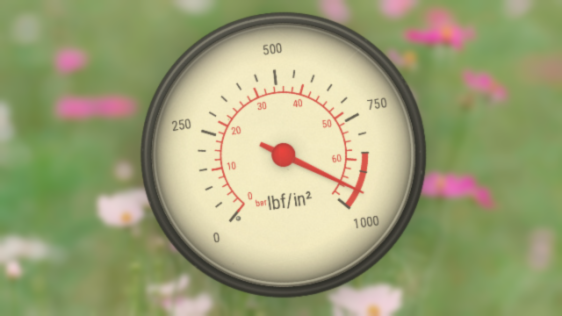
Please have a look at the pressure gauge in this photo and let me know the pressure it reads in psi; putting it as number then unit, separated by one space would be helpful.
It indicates 950 psi
